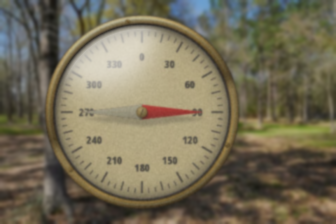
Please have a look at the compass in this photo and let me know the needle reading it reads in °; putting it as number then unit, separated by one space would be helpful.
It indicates 90 °
